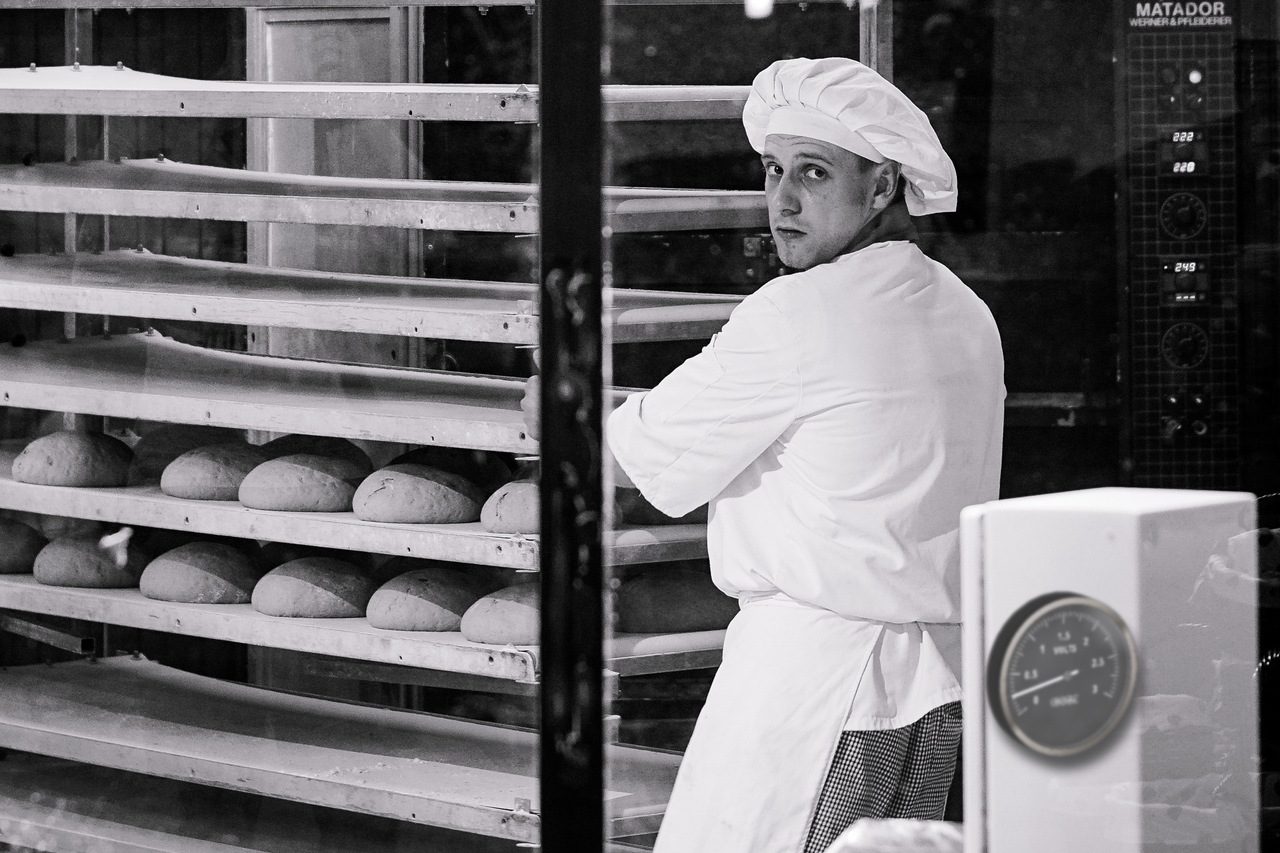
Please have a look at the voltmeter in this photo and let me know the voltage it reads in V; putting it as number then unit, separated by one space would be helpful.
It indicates 0.25 V
